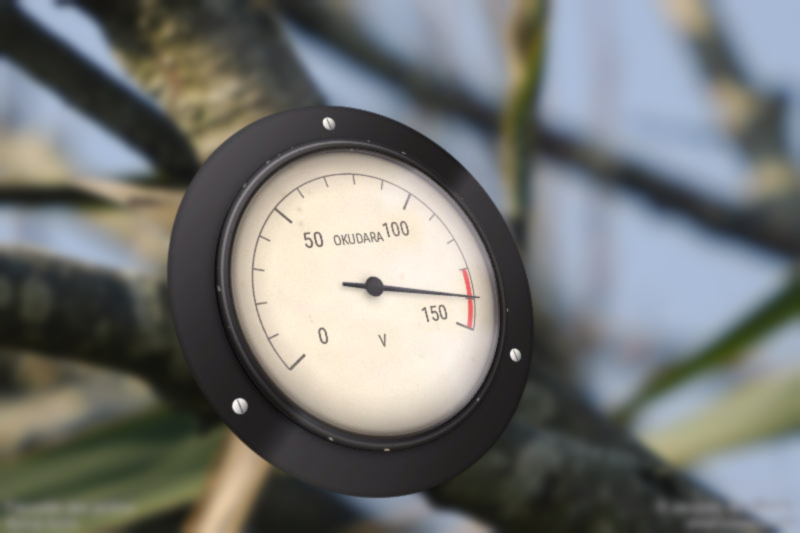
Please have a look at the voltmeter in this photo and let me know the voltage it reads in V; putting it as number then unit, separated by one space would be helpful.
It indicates 140 V
